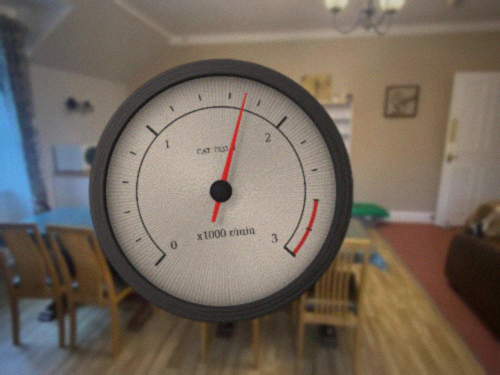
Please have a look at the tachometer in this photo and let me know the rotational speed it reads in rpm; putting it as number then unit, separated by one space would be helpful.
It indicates 1700 rpm
